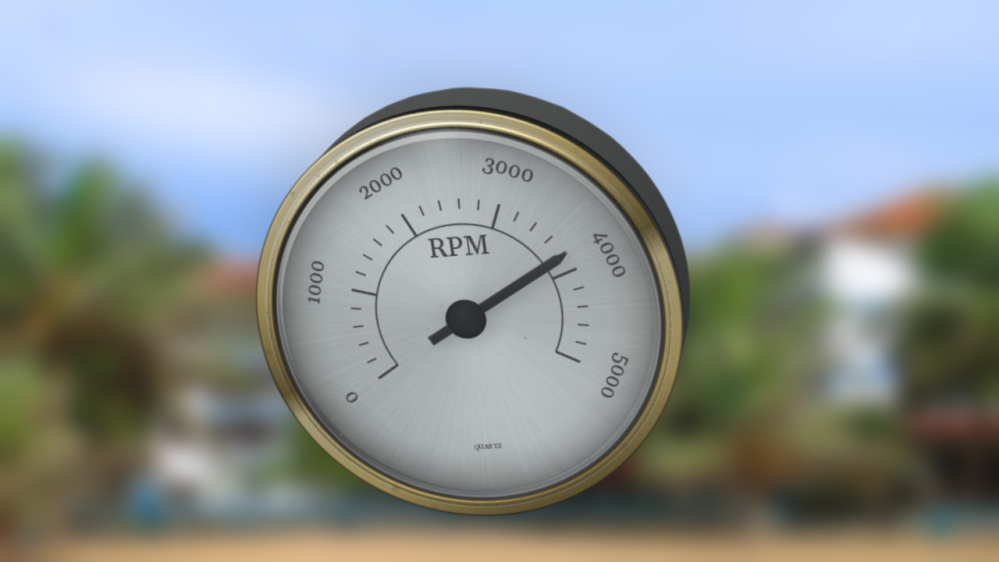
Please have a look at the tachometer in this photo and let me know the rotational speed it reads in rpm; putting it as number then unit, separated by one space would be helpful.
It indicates 3800 rpm
